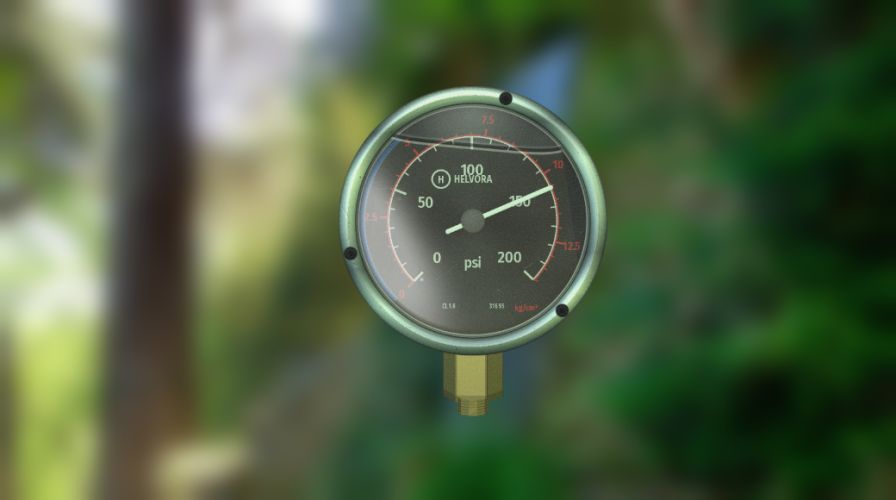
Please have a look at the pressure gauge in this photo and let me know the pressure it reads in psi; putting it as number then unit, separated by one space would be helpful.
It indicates 150 psi
